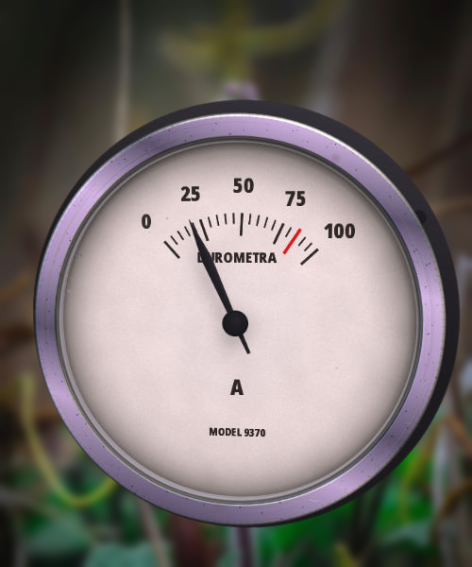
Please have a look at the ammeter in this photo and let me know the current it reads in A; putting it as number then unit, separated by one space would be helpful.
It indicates 20 A
